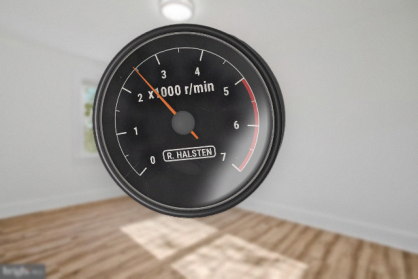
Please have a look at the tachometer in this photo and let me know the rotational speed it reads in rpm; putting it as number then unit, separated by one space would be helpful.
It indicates 2500 rpm
